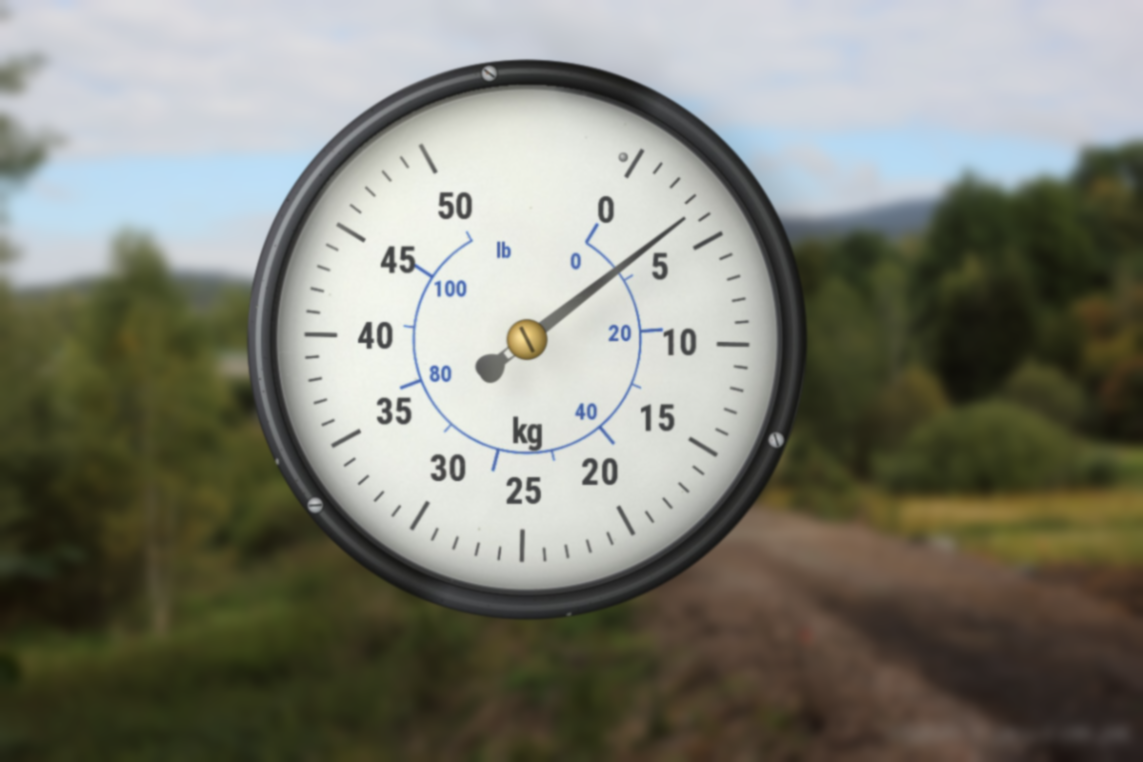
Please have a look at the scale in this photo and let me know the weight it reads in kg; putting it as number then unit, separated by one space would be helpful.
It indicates 3.5 kg
